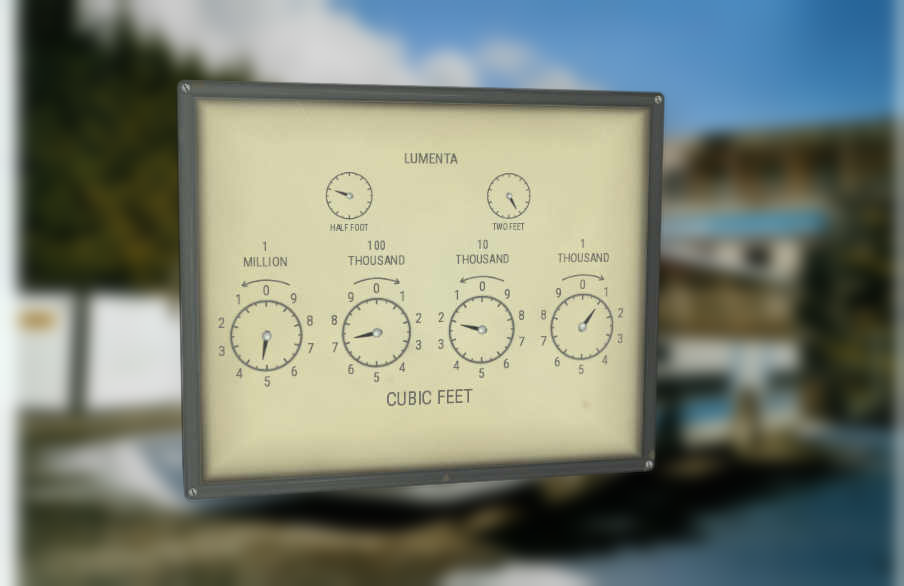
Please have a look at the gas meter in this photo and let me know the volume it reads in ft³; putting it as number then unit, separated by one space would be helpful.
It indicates 472100 ft³
